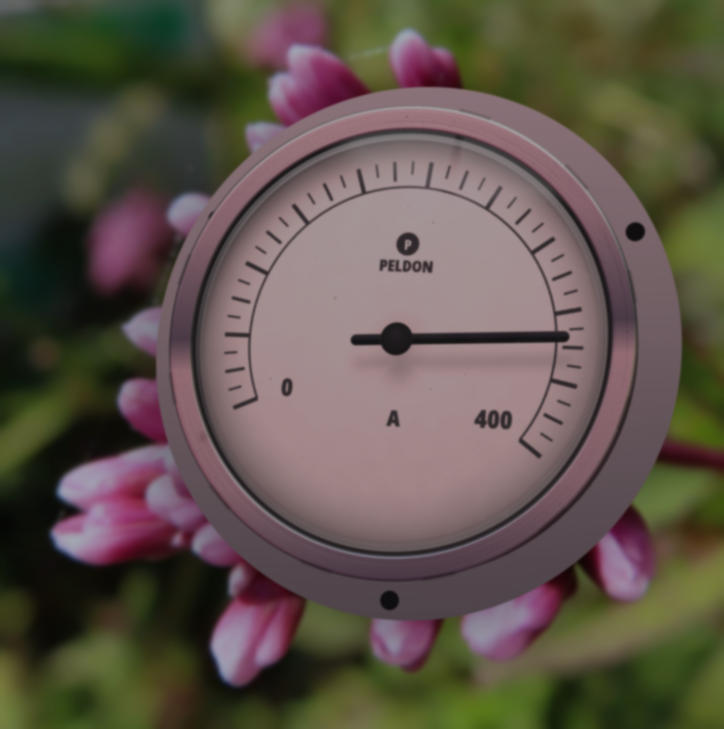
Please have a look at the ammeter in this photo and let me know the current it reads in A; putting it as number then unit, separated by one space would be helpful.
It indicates 335 A
